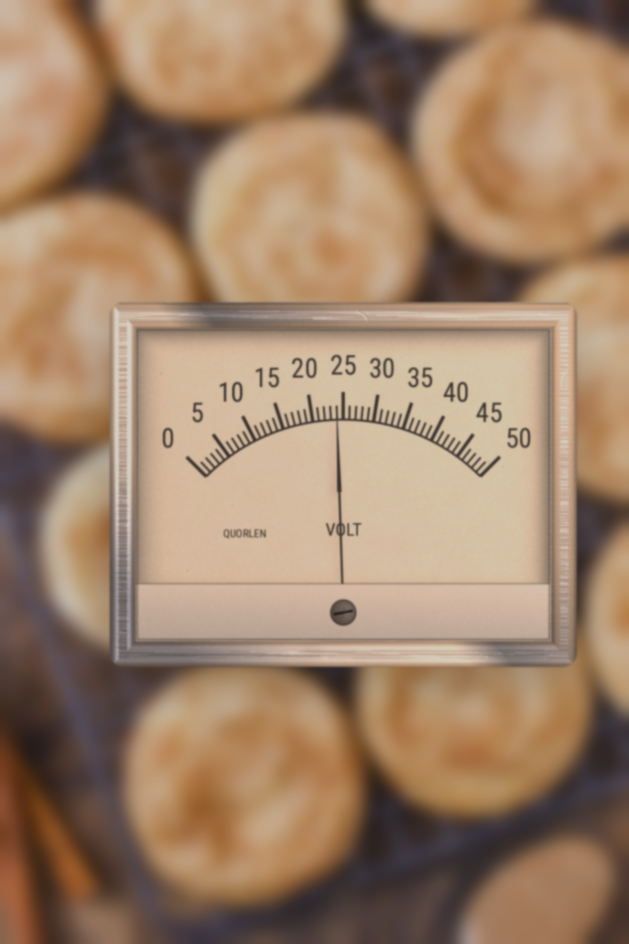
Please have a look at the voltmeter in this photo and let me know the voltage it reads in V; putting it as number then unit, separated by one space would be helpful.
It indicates 24 V
